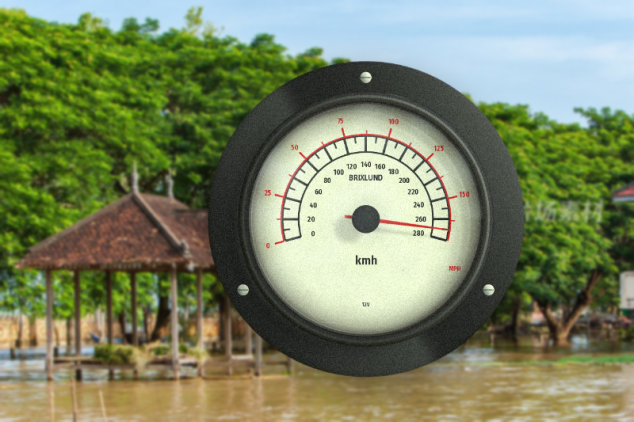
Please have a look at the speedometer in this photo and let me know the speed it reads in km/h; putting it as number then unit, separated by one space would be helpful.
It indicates 270 km/h
